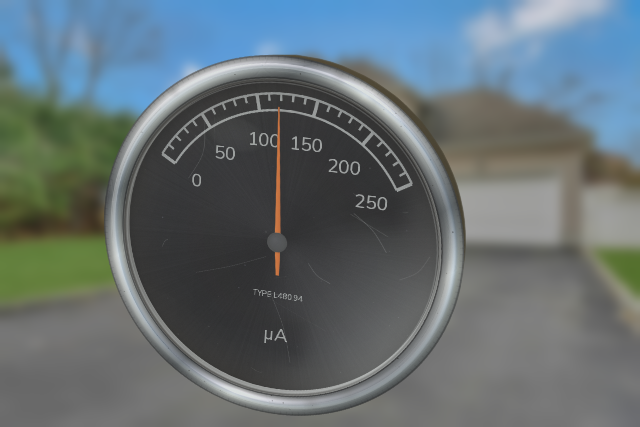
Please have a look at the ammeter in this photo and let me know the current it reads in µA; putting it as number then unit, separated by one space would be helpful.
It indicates 120 µA
